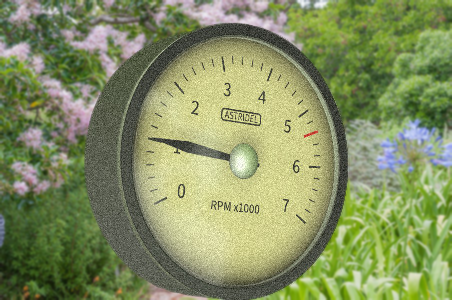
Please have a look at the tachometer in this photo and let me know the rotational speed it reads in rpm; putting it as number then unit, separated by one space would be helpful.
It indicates 1000 rpm
